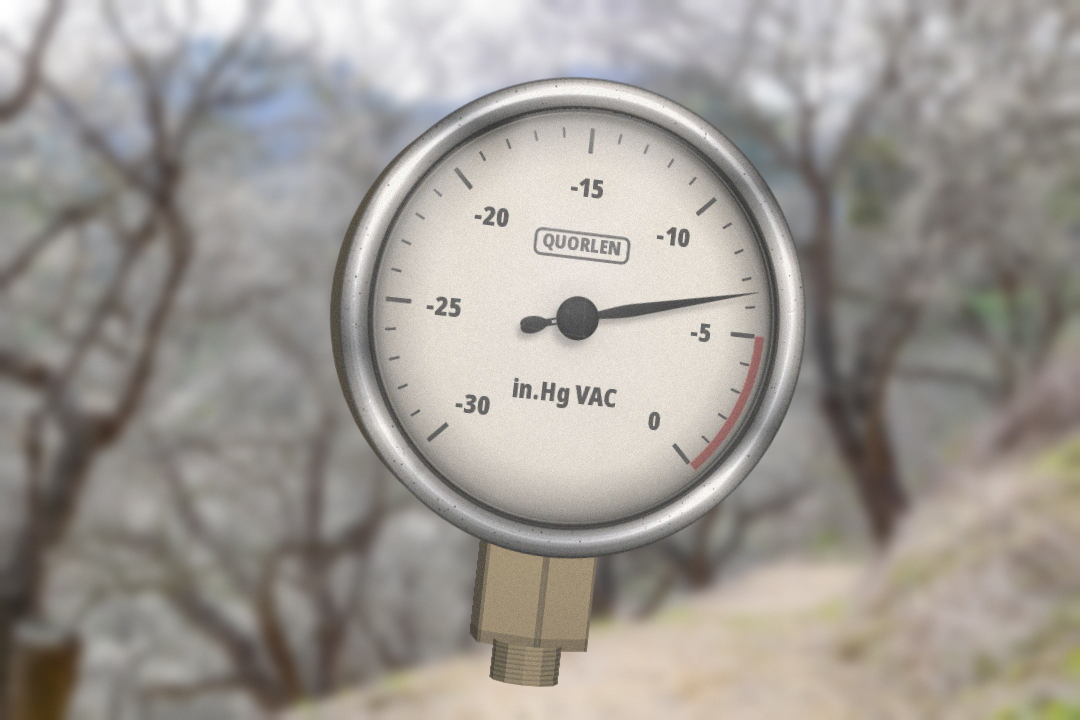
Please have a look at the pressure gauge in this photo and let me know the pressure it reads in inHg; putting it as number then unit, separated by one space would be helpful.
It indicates -6.5 inHg
